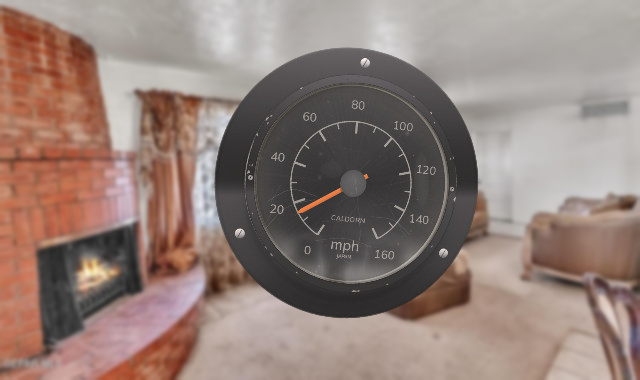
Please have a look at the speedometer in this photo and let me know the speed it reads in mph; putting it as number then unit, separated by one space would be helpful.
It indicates 15 mph
